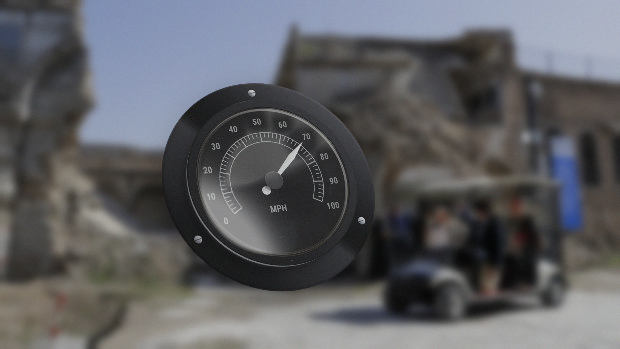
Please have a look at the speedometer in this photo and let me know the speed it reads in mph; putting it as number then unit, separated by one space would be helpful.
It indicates 70 mph
